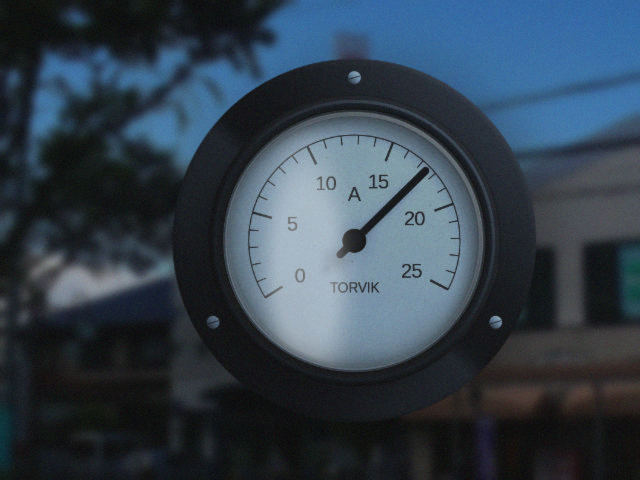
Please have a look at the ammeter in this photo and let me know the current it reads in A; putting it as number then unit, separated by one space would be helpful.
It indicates 17.5 A
